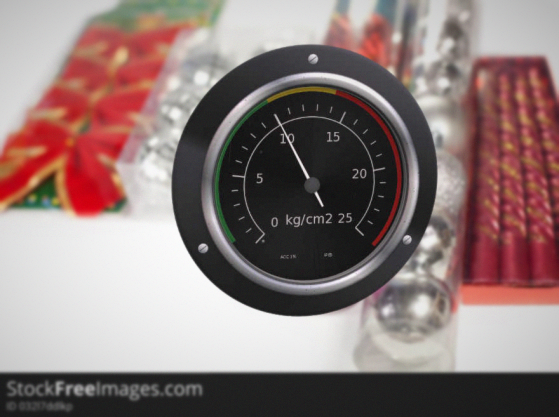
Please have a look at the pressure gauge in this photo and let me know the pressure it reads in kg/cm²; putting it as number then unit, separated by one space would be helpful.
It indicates 10 kg/cm²
